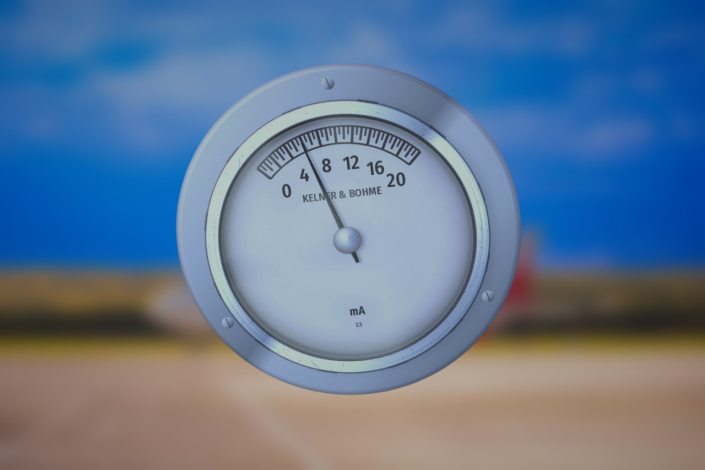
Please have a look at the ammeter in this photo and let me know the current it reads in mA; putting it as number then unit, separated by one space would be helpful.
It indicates 6 mA
